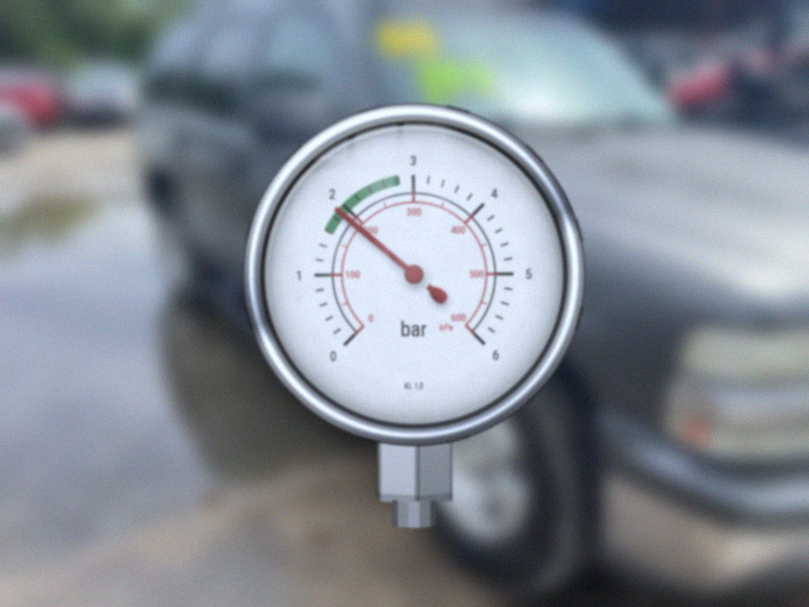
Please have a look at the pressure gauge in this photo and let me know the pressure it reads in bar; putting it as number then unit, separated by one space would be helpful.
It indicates 1.9 bar
